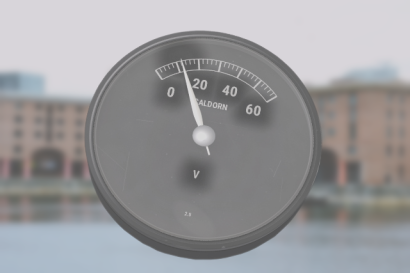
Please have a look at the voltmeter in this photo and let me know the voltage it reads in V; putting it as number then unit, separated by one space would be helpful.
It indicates 12 V
